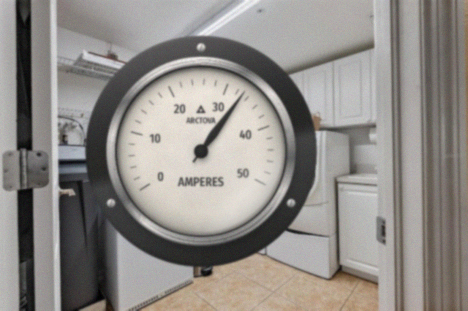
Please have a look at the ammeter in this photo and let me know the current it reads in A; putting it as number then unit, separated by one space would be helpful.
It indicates 33 A
